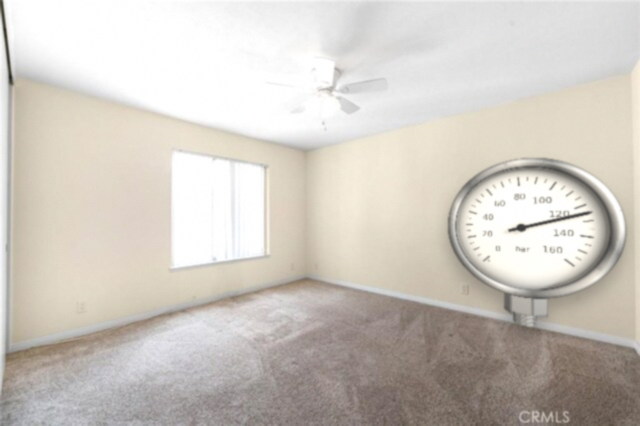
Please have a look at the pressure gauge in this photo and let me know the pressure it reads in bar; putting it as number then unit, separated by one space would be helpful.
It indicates 125 bar
